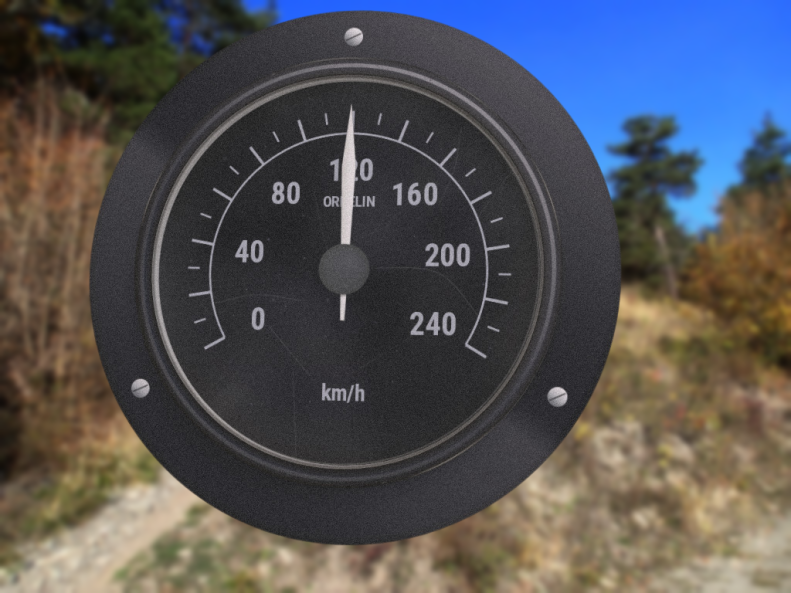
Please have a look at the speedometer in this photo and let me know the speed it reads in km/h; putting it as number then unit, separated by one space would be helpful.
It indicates 120 km/h
